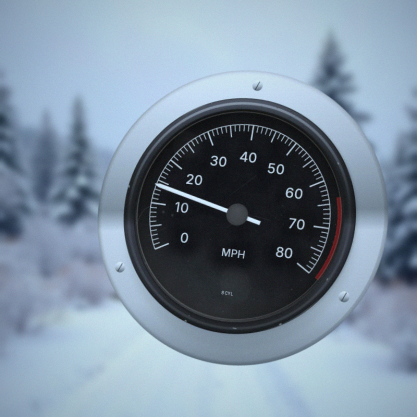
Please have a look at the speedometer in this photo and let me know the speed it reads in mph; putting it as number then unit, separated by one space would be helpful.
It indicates 14 mph
